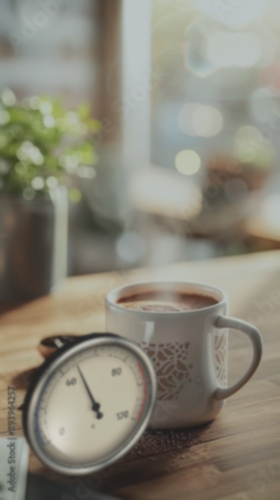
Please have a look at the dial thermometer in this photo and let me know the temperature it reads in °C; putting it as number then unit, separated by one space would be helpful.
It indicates 48 °C
